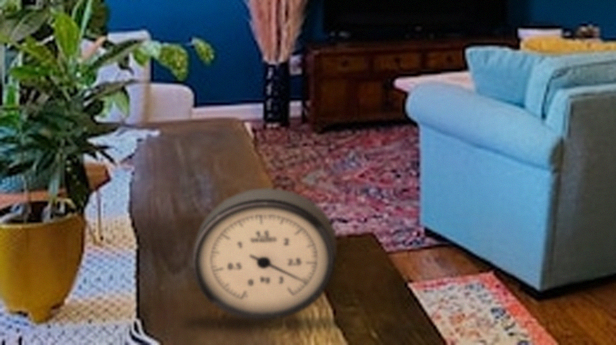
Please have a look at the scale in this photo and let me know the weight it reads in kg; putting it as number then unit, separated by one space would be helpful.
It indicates 2.75 kg
